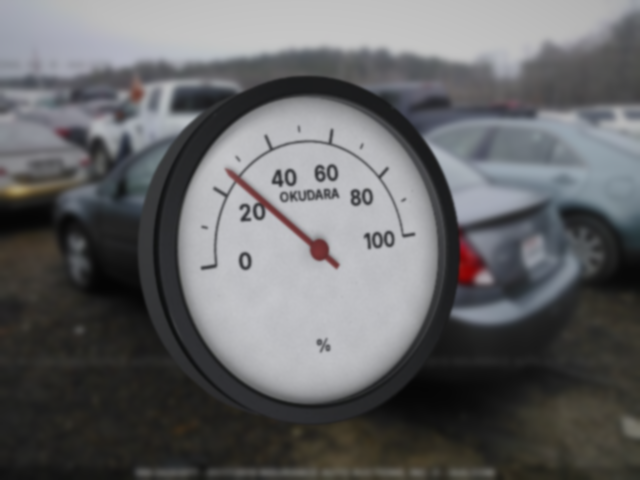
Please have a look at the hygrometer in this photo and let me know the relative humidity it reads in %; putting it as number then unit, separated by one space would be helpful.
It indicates 25 %
